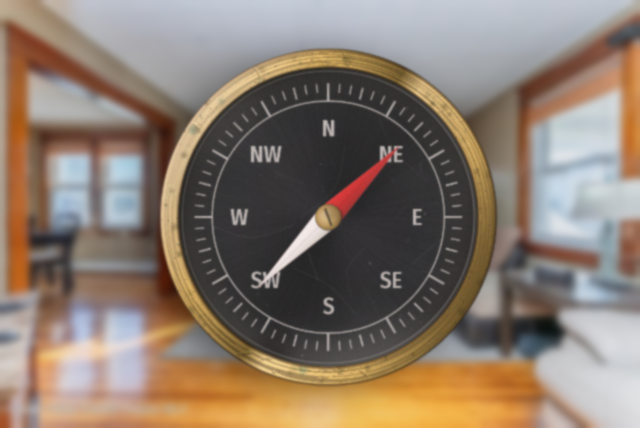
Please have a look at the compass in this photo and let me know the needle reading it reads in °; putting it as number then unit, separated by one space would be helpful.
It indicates 45 °
